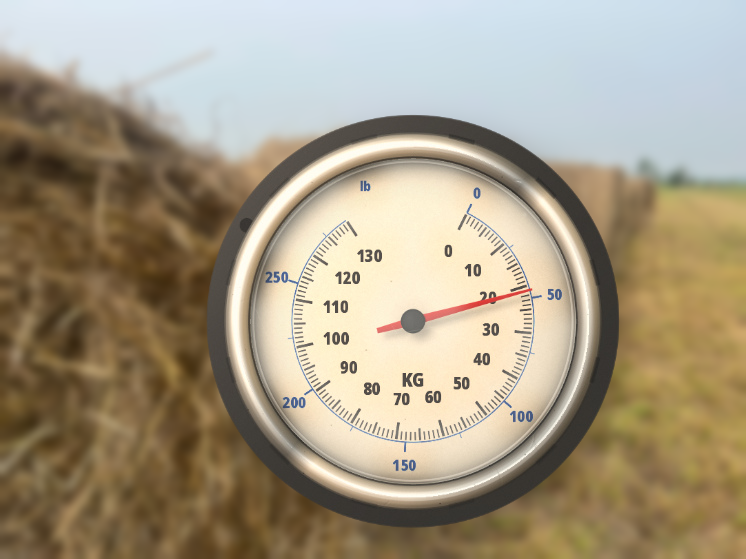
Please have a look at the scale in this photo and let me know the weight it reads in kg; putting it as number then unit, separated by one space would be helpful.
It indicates 21 kg
